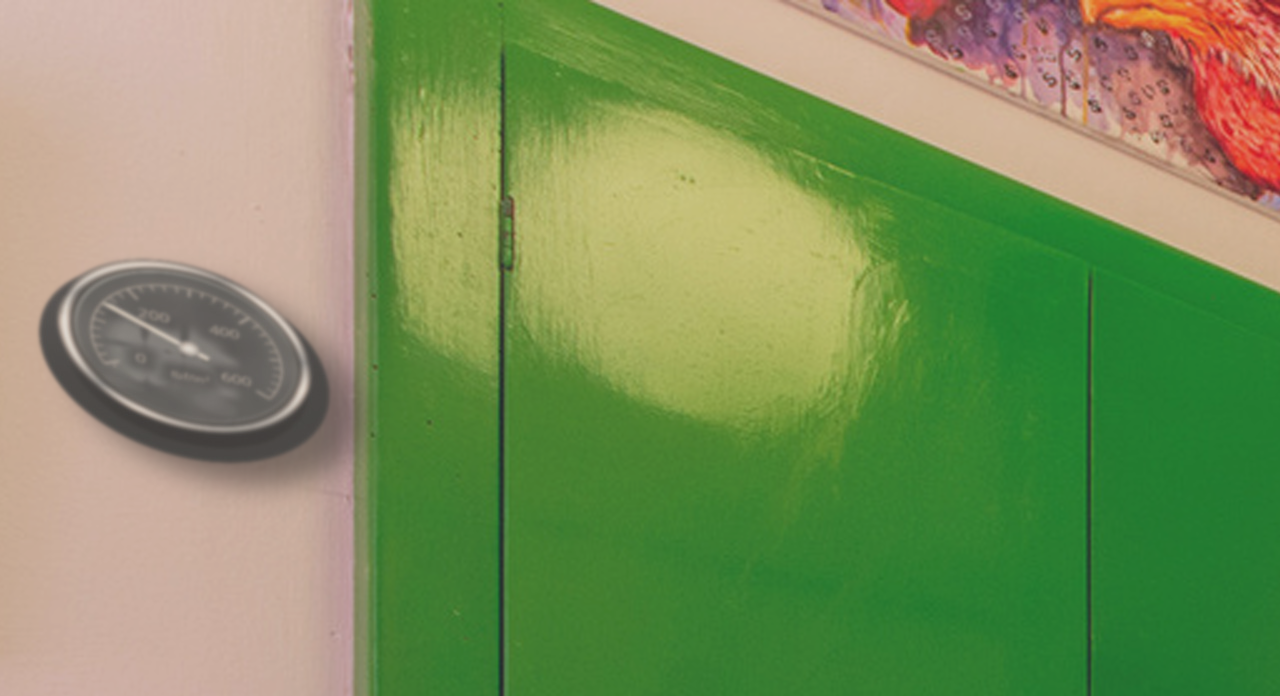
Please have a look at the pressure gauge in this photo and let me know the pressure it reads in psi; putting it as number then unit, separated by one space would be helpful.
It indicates 140 psi
